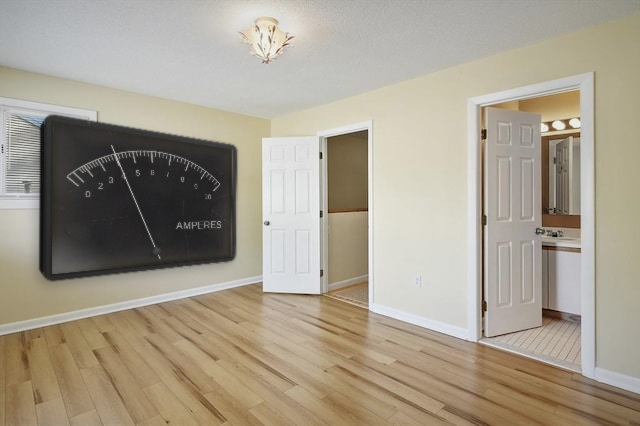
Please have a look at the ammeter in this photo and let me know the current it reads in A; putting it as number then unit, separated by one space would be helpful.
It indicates 4 A
